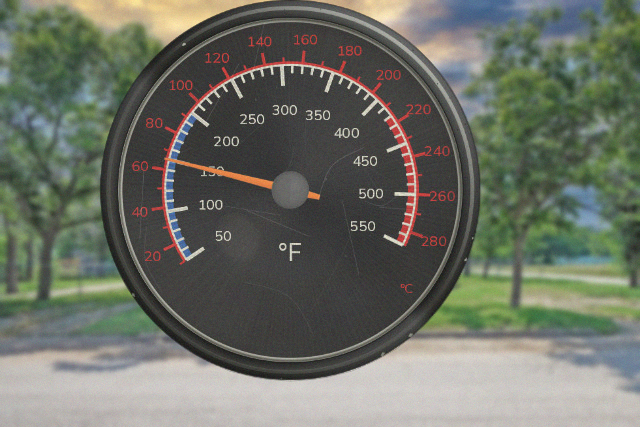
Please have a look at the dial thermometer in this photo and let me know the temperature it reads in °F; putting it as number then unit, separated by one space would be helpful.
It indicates 150 °F
